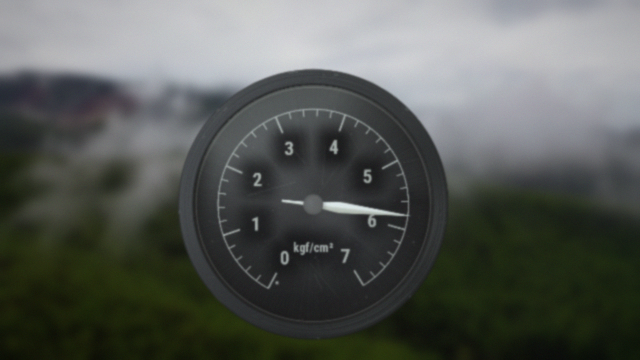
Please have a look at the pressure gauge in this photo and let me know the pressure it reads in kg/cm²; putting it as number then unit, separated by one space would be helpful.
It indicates 5.8 kg/cm²
